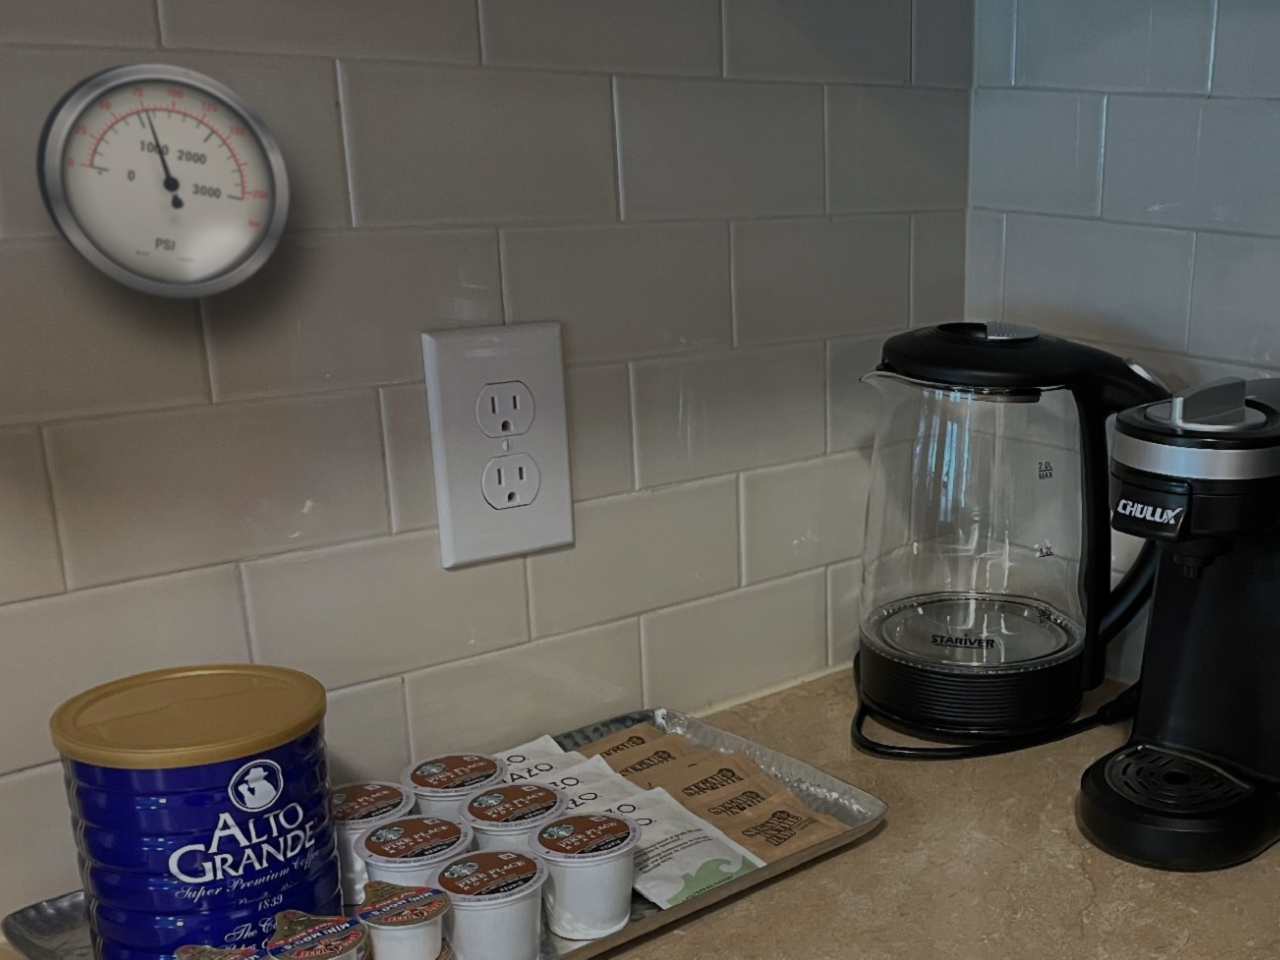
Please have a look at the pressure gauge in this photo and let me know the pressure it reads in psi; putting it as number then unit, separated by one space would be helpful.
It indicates 1100 psi
